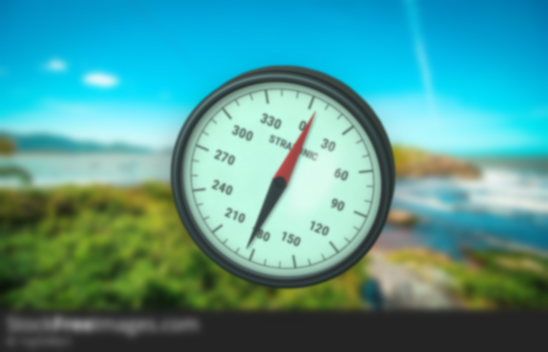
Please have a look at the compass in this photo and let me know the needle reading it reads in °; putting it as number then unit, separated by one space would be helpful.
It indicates 5 °
